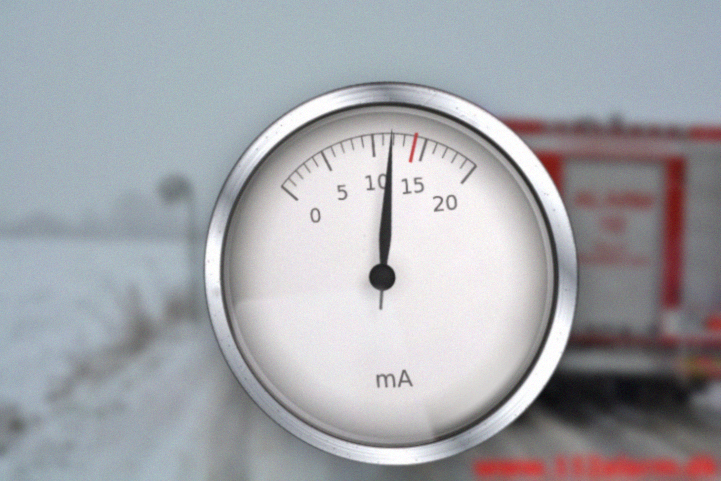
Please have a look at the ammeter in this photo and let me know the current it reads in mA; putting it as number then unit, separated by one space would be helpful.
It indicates 12 mA
